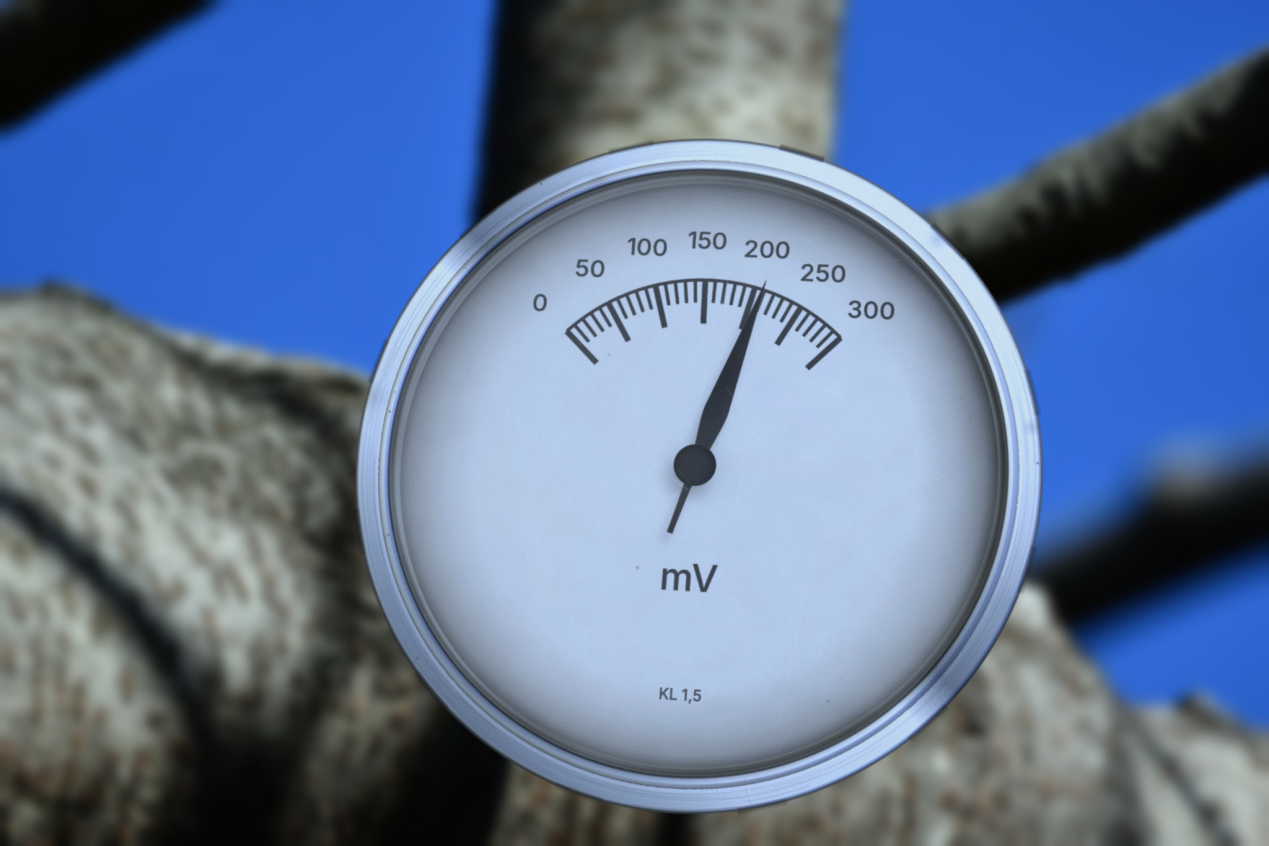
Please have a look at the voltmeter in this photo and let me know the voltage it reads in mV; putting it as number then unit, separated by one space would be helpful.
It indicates 210 mV
